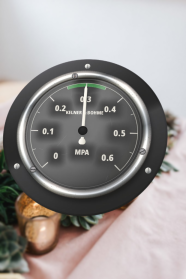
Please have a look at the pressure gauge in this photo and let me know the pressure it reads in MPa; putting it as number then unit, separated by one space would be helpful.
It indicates 0.3 MPa
